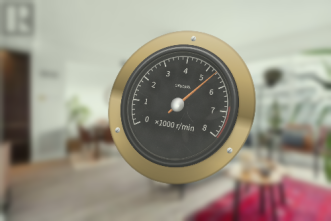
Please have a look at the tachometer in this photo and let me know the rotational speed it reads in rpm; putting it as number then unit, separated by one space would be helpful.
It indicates 5400 rpm
